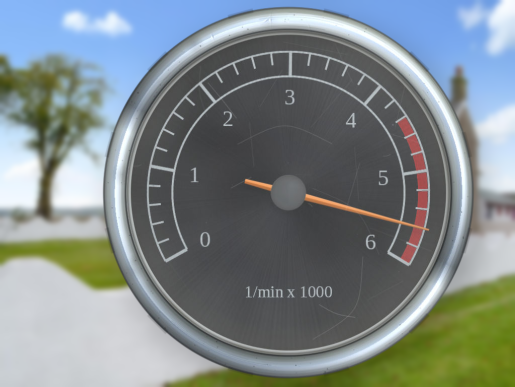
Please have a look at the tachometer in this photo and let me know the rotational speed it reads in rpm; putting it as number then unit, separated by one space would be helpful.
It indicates 5600 rpm
